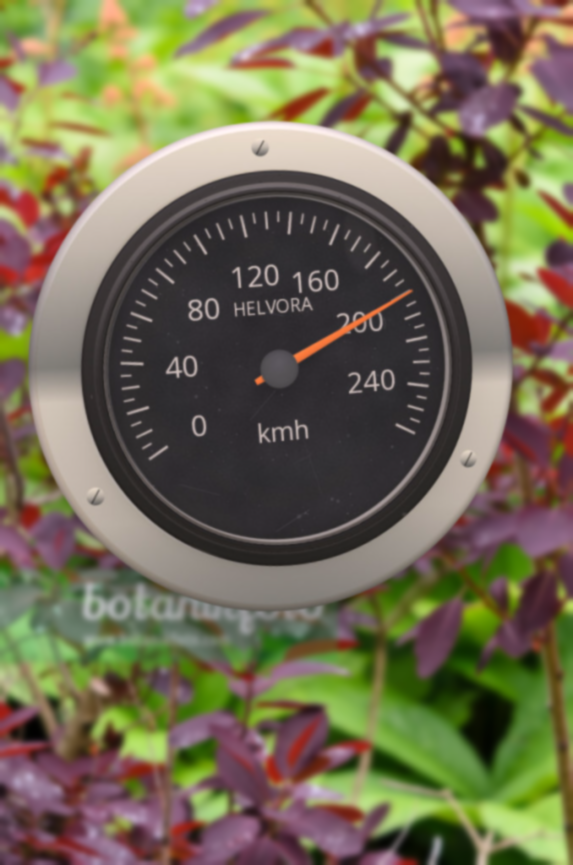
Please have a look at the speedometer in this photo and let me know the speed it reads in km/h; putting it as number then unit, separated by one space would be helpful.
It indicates 200 km/h
